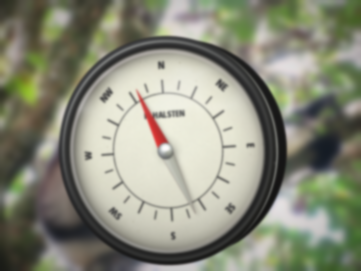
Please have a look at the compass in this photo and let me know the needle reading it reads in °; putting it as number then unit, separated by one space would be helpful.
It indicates 337.5 °
